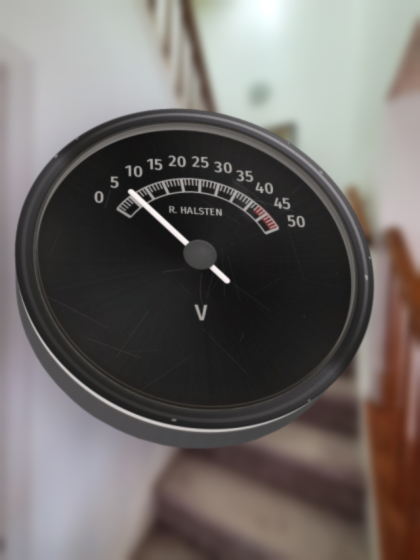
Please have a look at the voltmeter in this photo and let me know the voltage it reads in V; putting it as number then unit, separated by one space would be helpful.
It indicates 5 V
